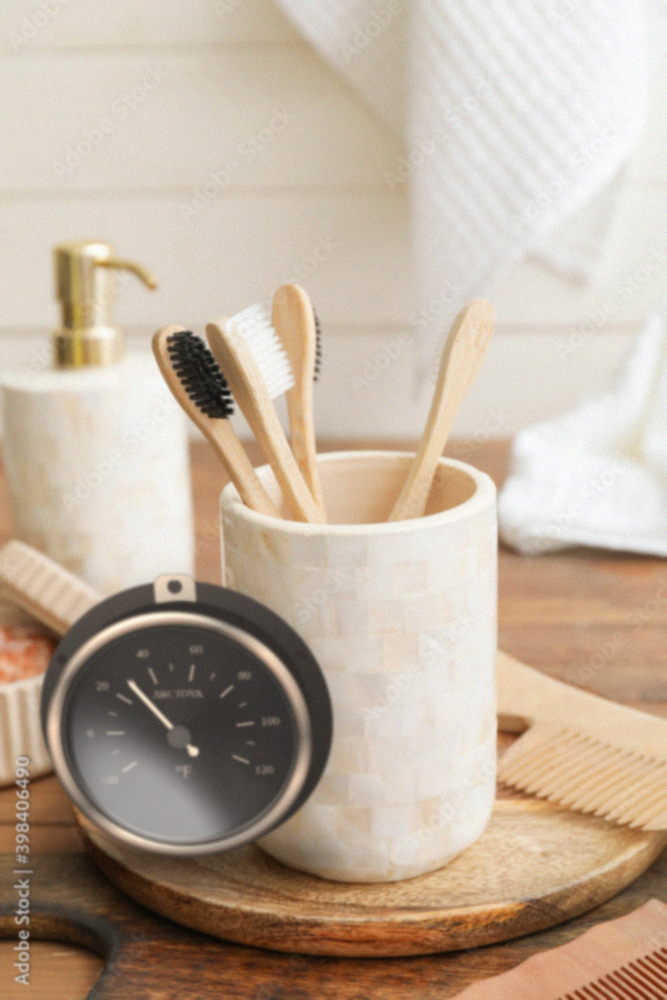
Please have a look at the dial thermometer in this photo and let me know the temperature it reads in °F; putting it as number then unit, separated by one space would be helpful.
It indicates 30 °F
